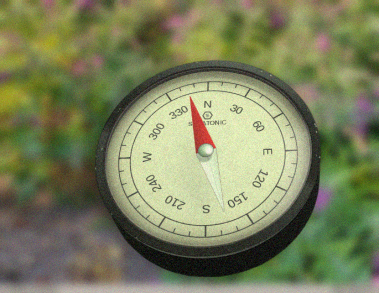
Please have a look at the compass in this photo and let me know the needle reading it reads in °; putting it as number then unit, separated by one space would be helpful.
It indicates 345 °
